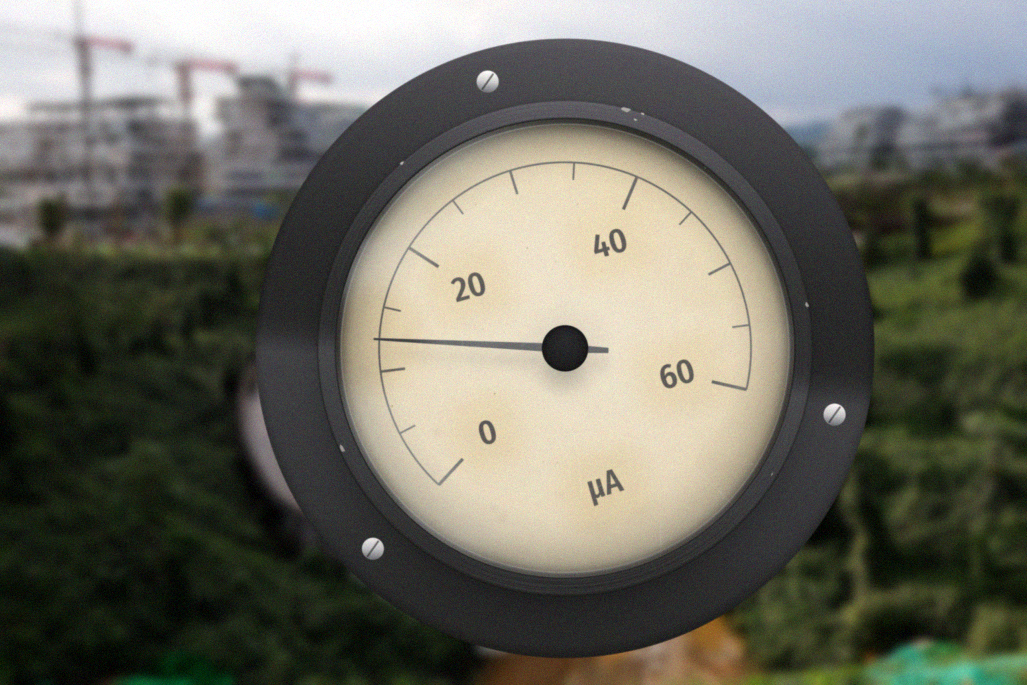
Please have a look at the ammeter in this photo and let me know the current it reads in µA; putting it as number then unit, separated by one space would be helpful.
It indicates 12.5 µA
